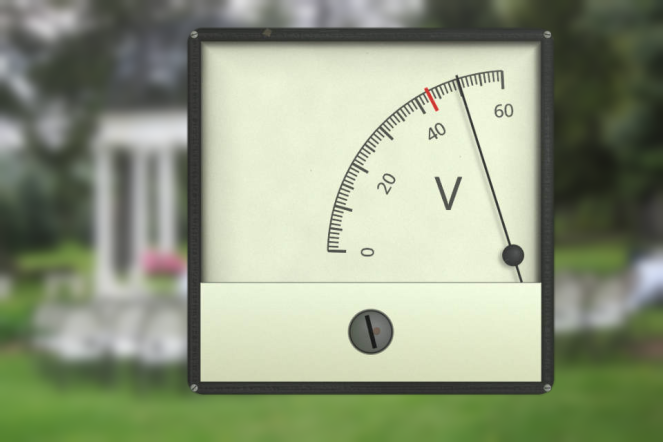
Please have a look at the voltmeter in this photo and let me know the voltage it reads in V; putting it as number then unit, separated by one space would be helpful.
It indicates 50 V
